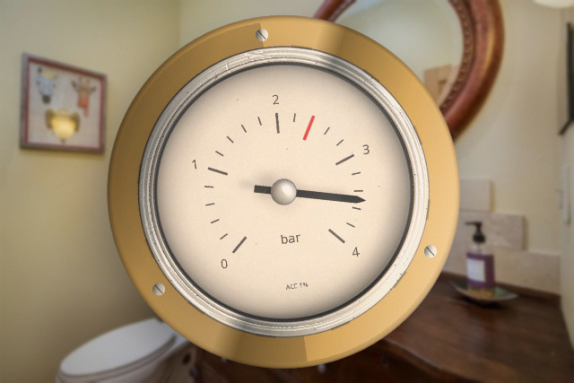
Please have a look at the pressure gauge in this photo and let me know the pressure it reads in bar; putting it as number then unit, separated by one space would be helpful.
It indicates 3.5 bar
